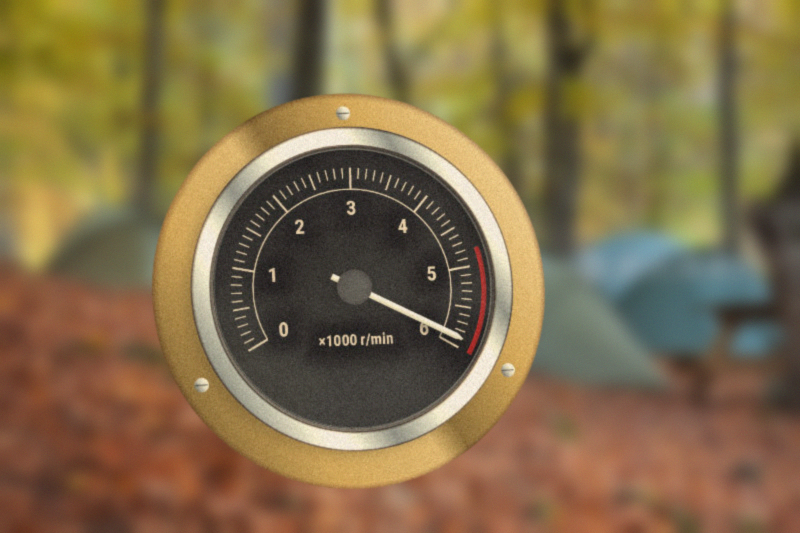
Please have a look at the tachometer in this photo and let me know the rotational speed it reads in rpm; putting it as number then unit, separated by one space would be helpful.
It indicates 5900 rpm
